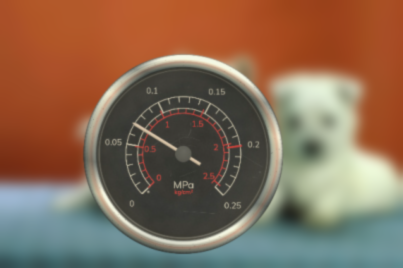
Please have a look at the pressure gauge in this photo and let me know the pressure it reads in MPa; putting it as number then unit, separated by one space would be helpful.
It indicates 0.07 MPa
